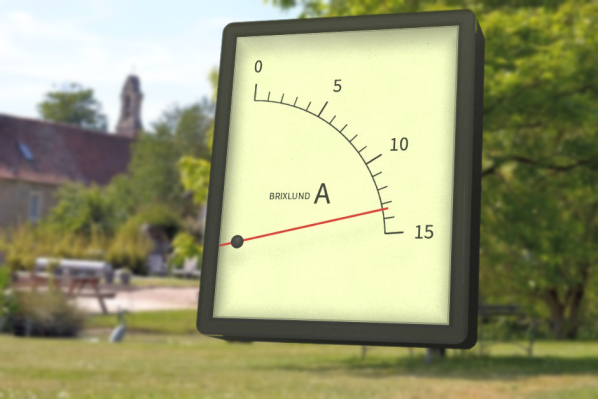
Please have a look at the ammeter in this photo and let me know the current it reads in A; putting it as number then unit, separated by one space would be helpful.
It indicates 13.5 A
